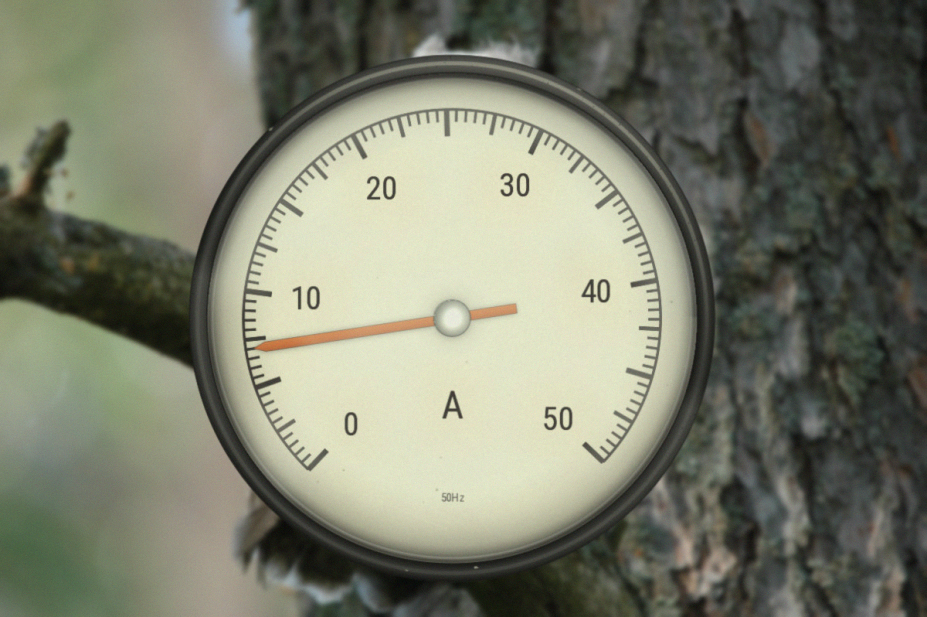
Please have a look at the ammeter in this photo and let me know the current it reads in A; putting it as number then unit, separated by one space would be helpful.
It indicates 7 A
